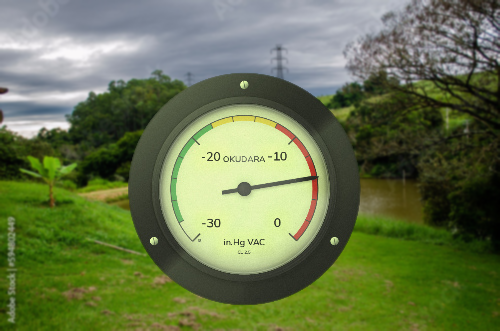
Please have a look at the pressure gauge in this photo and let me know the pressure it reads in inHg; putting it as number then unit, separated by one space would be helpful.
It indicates -6 inHg
